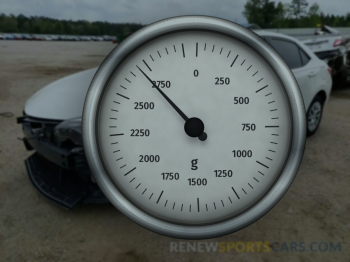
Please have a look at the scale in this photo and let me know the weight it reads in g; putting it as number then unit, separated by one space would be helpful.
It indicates 2700 g
